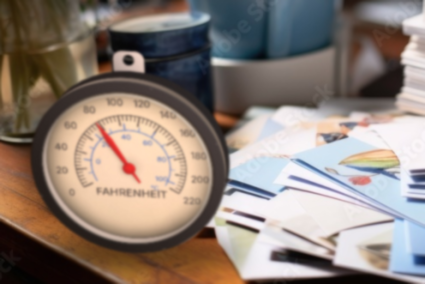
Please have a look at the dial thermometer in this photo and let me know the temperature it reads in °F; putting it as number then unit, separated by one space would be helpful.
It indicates 80 °F
